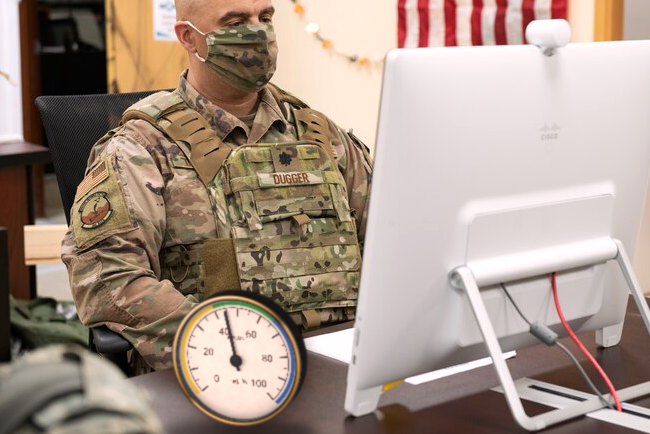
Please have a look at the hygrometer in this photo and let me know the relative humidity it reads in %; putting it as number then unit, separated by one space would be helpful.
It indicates 45 %
